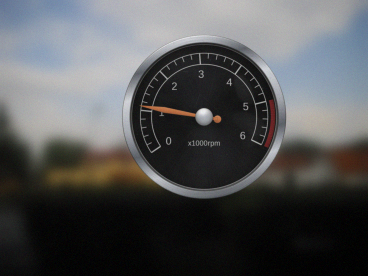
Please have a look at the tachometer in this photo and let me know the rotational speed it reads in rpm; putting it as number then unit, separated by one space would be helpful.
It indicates 1100 rpm
